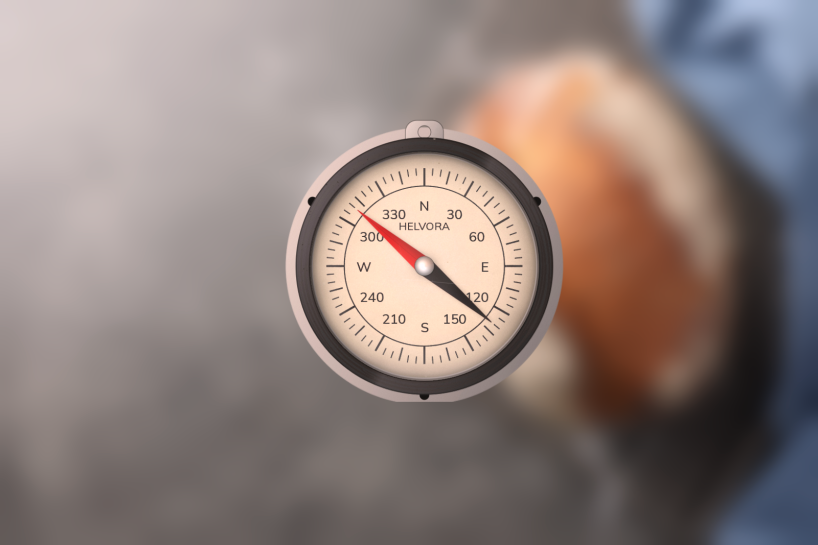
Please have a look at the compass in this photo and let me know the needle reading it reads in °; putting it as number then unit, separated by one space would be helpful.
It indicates 310 °
